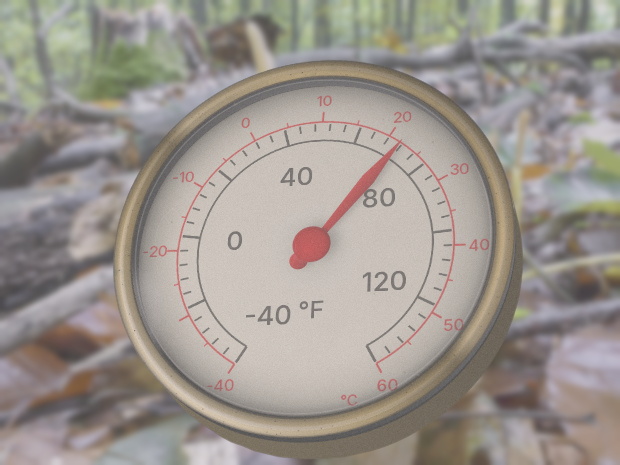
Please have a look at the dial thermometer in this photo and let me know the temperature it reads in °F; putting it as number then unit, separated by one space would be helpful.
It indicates 72 °F
